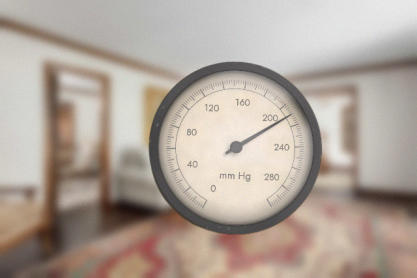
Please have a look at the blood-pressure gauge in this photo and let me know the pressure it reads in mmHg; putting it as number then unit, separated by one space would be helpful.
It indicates 210 mmHg
